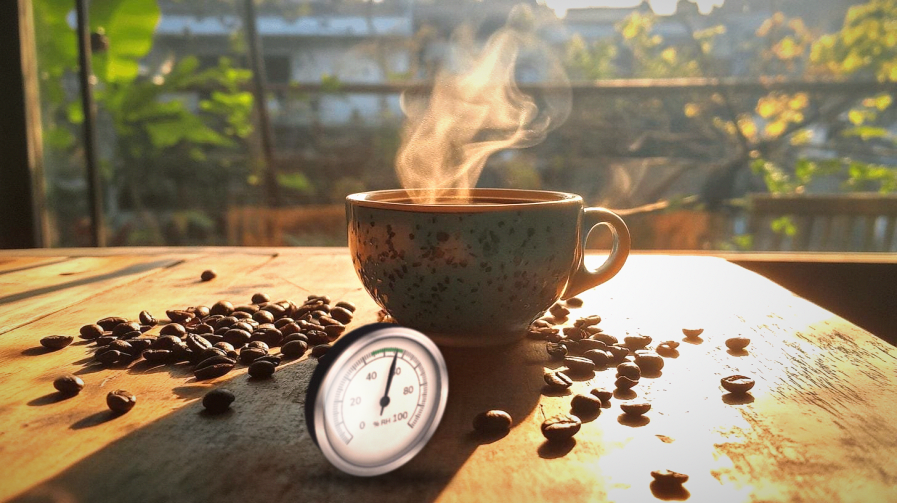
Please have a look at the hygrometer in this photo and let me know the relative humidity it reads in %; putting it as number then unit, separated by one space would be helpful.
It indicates 55 %
